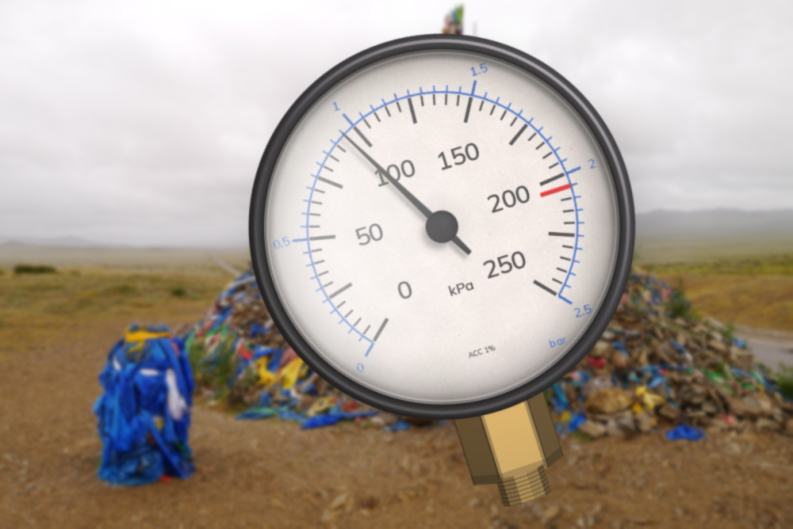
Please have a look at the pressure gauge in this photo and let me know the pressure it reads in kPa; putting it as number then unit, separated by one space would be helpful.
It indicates 95 kPa
